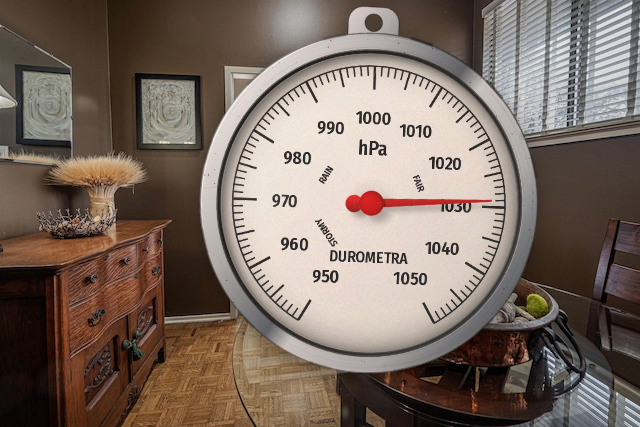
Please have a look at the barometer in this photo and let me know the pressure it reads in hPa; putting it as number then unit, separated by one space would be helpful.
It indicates 1029 hPa
